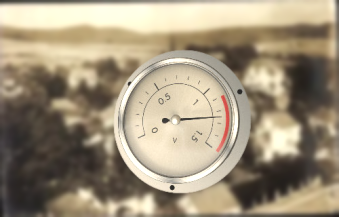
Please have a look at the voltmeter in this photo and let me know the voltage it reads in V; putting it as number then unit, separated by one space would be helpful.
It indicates 1.25 V
